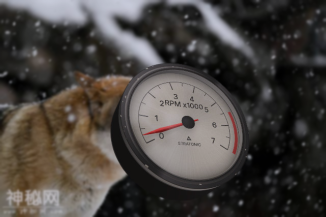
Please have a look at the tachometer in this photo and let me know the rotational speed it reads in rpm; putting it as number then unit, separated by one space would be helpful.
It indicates 250 rpm
